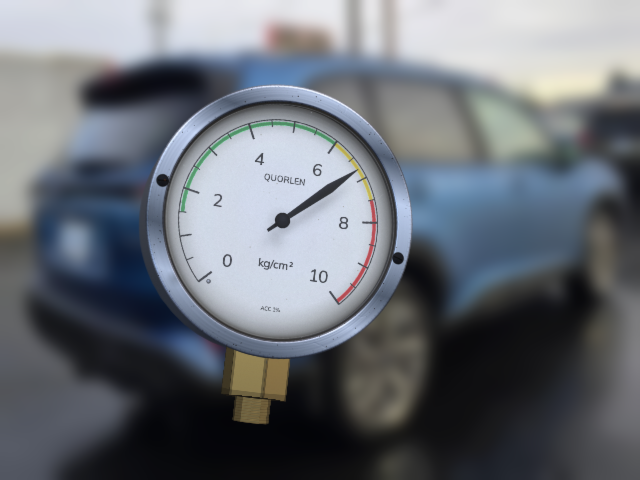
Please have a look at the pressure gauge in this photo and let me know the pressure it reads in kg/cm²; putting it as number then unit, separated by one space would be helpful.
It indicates 6.75 kg/cm²
